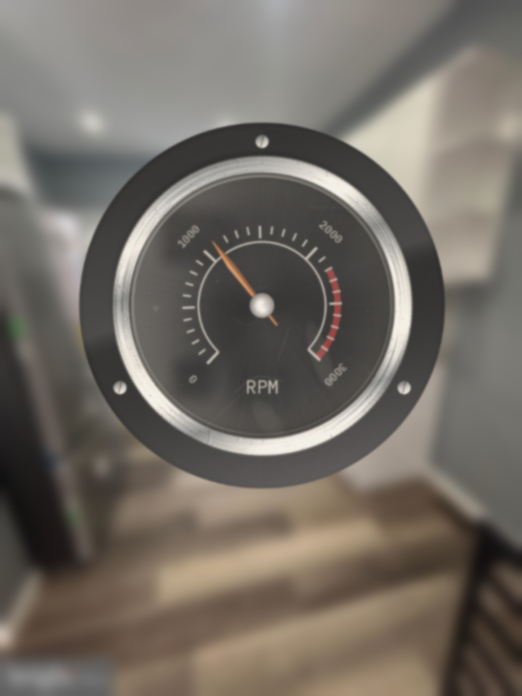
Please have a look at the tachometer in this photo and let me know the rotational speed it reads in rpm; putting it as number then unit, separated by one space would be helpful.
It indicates 1100 rpm
